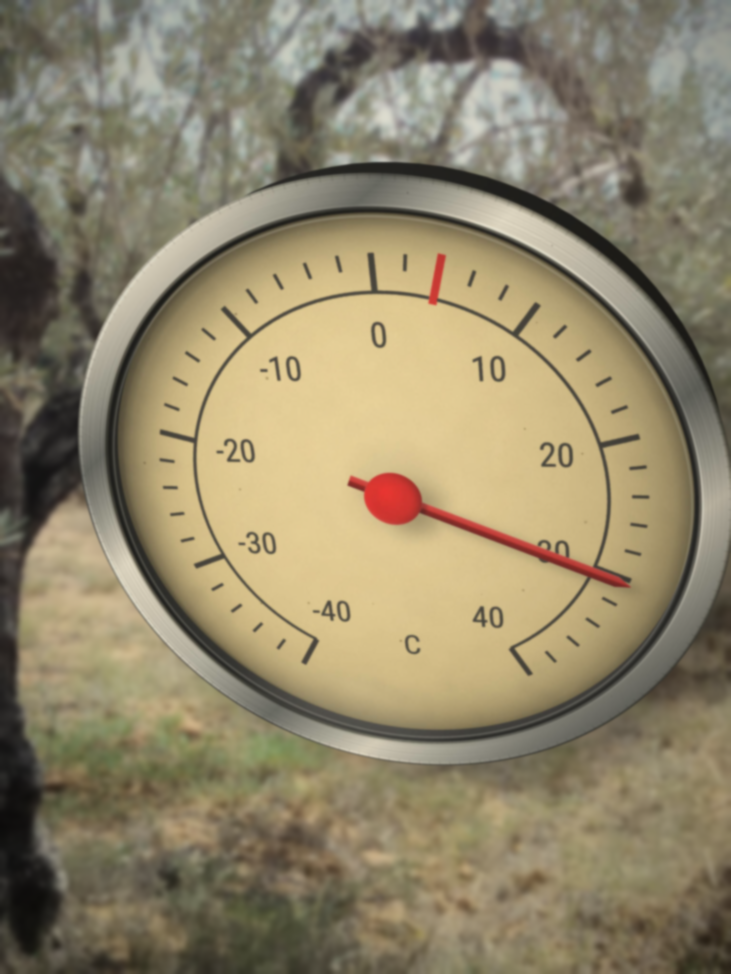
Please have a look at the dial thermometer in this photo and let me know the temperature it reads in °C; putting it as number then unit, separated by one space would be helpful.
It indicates 30 °C
